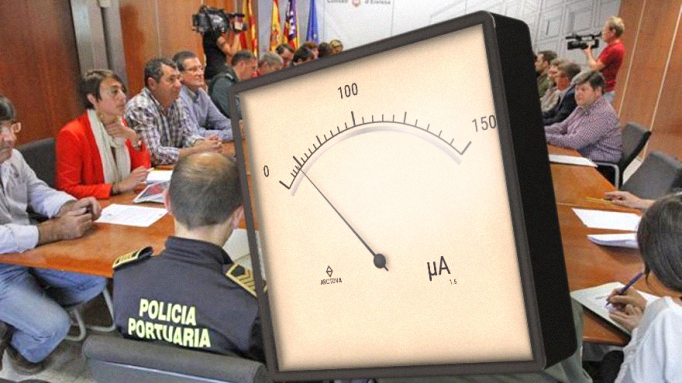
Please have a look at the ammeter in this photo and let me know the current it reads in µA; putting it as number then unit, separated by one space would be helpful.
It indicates 50 µA
